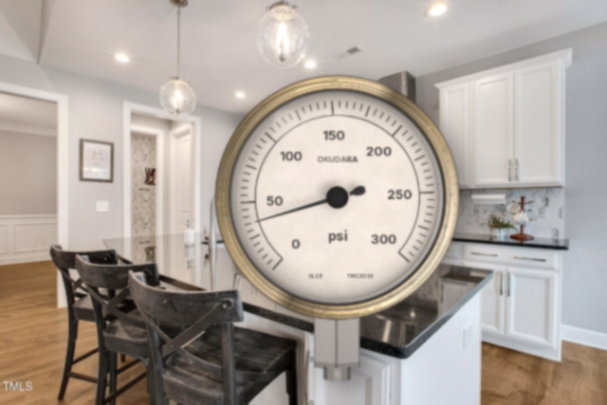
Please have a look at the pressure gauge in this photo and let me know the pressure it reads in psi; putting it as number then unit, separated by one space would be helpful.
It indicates 35 psi
